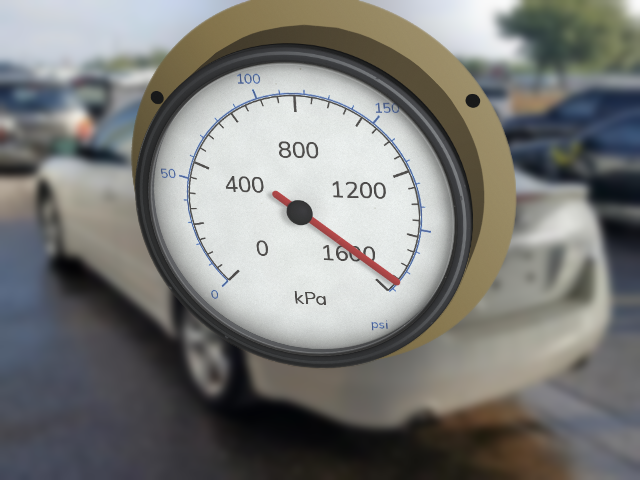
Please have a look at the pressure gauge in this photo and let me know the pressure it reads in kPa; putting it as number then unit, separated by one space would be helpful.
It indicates 1550 kPa
